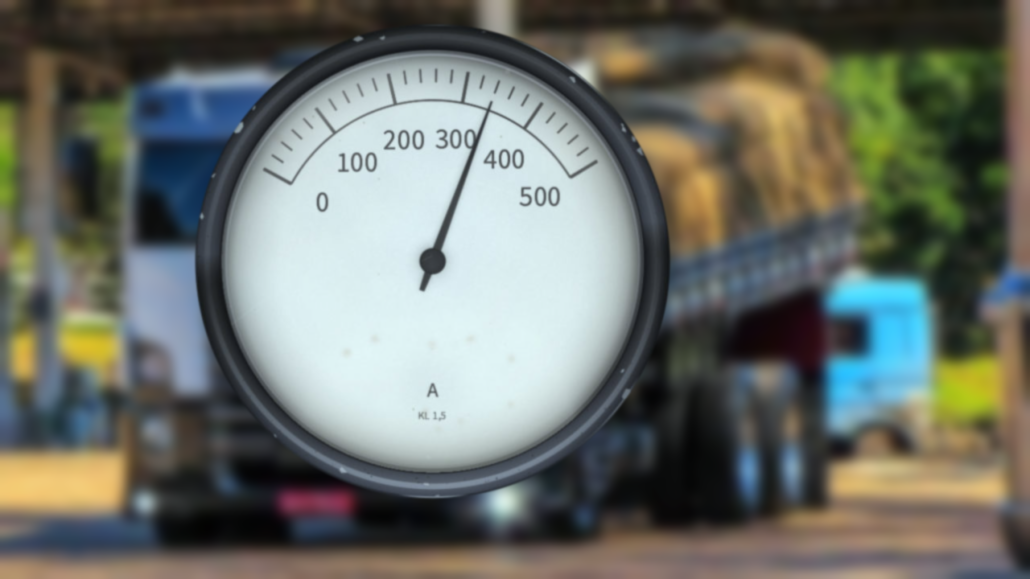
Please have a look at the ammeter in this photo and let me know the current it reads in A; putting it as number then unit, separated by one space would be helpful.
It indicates 340 A
